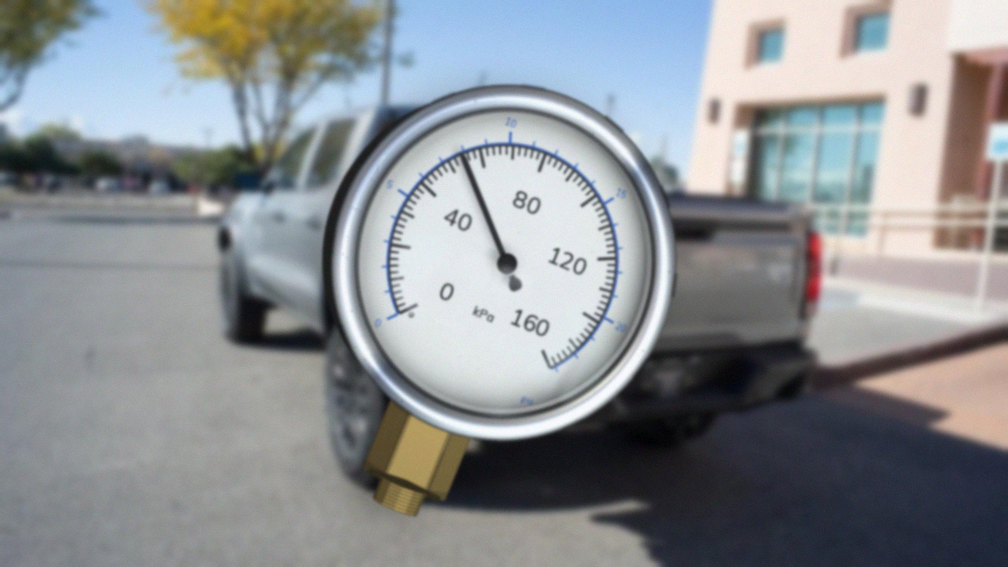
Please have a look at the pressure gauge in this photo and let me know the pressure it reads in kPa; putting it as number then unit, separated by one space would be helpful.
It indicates 54 kPa
